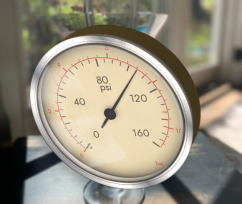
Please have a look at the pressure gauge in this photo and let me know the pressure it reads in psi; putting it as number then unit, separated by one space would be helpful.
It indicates 105 psi
